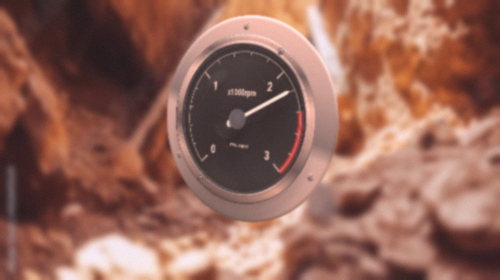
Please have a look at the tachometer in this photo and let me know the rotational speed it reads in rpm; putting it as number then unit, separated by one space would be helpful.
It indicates 2200 rpm
